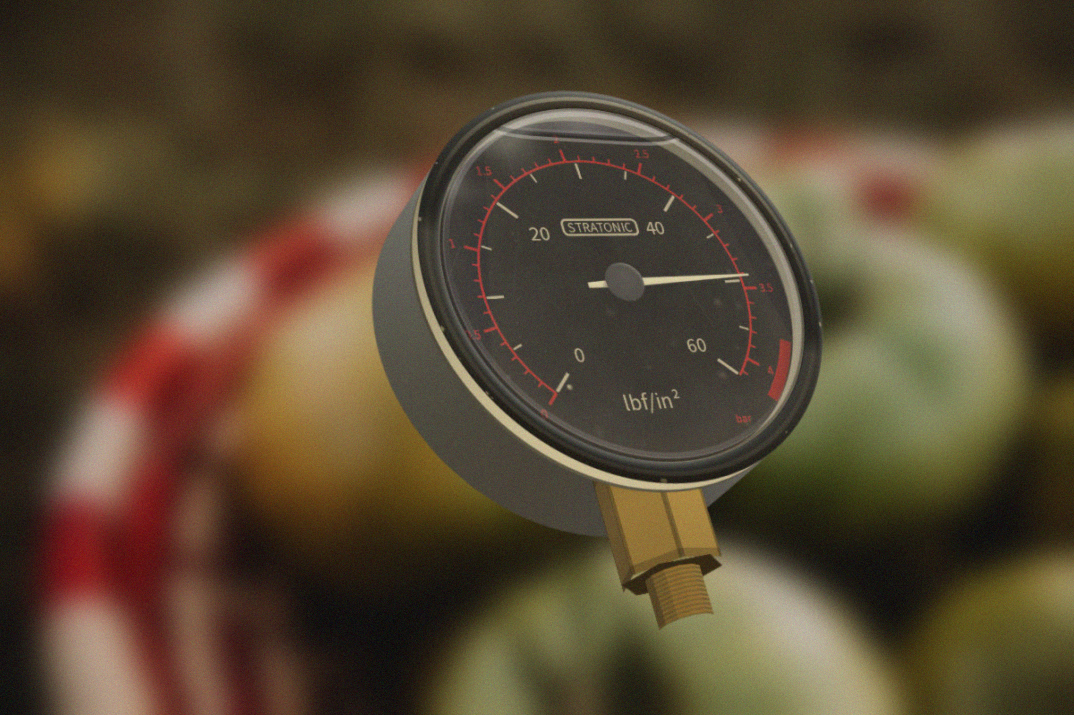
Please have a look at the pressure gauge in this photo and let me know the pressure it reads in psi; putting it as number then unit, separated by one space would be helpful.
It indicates 50 psi
